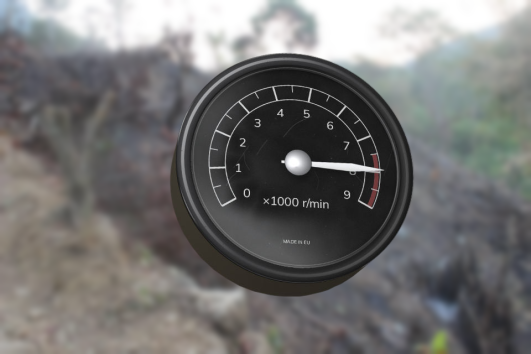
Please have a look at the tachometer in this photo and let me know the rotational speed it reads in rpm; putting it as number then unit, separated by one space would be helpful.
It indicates 8000 rpm
